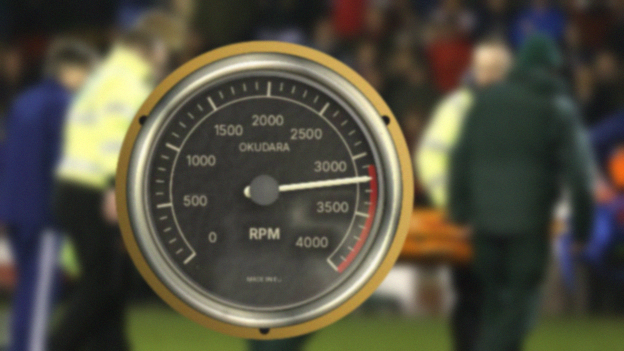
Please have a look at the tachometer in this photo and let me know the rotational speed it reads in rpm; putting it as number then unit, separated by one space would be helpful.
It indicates 3200 rpm
